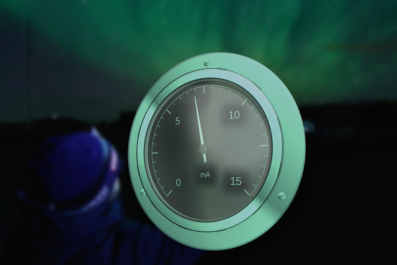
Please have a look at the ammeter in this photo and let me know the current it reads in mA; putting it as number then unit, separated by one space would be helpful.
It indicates 7 mA
